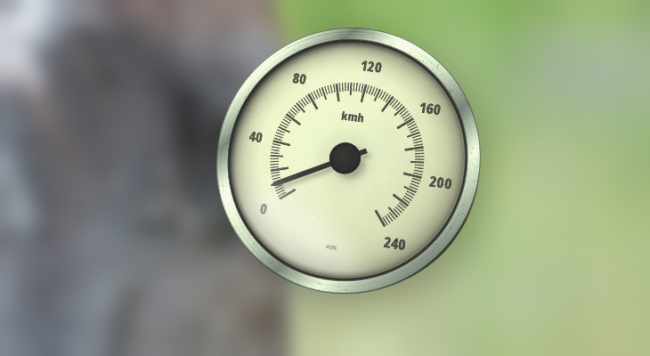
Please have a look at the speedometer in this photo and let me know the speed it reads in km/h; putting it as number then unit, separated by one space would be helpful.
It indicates 10 km/h
